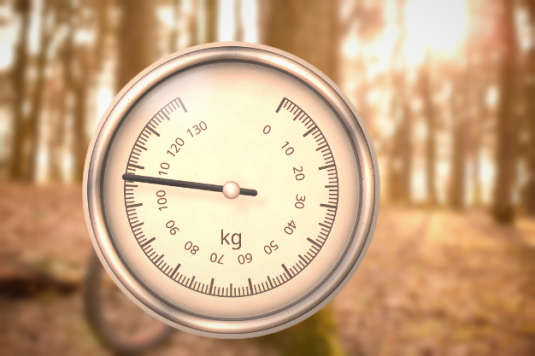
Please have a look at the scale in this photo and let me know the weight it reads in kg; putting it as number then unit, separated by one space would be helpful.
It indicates 107 kg
